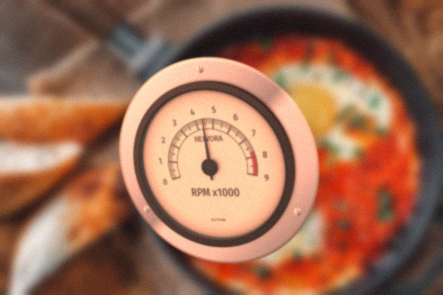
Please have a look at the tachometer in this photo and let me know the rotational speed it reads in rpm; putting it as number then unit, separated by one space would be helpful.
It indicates 4500 rpm
